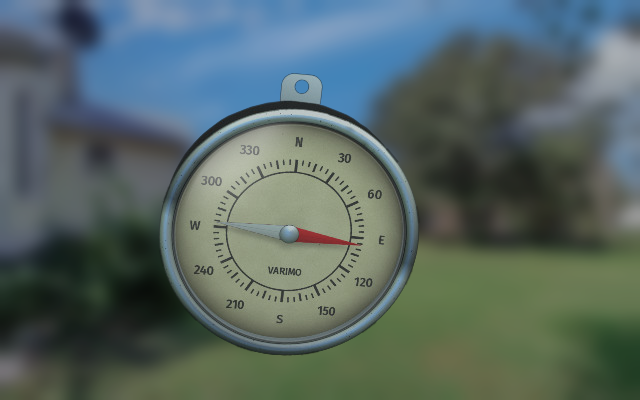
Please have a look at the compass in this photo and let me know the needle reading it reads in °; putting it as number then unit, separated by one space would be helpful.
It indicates 95 °
